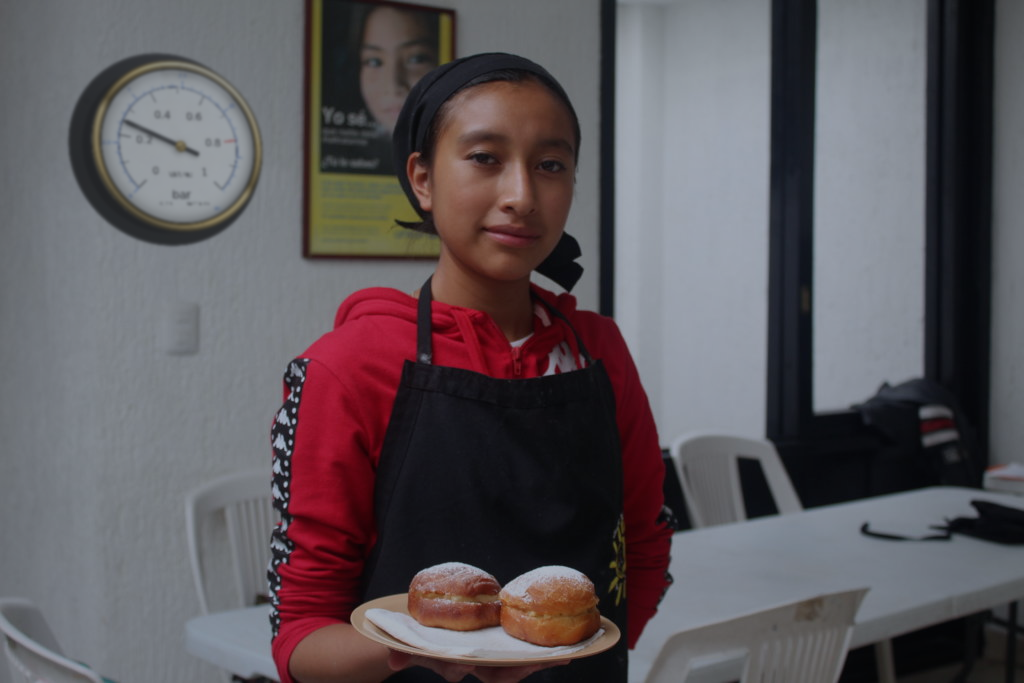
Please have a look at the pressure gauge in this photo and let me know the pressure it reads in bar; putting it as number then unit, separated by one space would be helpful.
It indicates 0.25 bar
